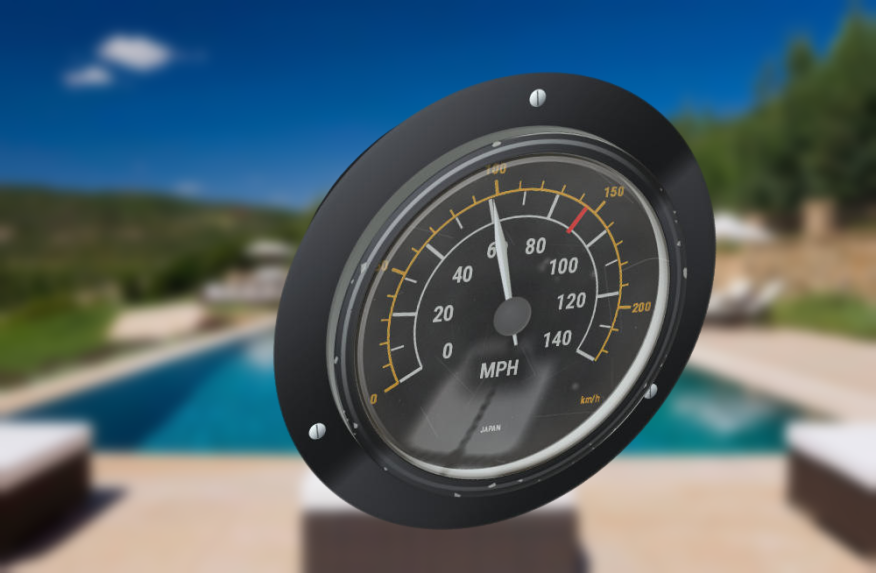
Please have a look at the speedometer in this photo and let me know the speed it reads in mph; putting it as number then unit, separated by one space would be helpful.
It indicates 60 mph
